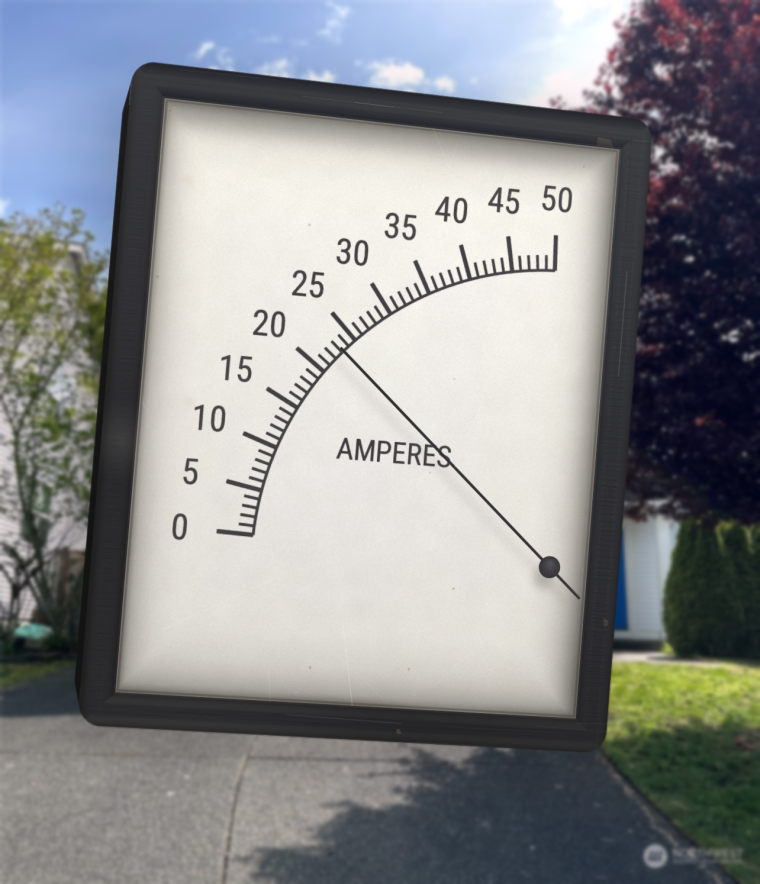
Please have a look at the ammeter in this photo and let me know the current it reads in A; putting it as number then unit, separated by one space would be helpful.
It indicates 23 A
